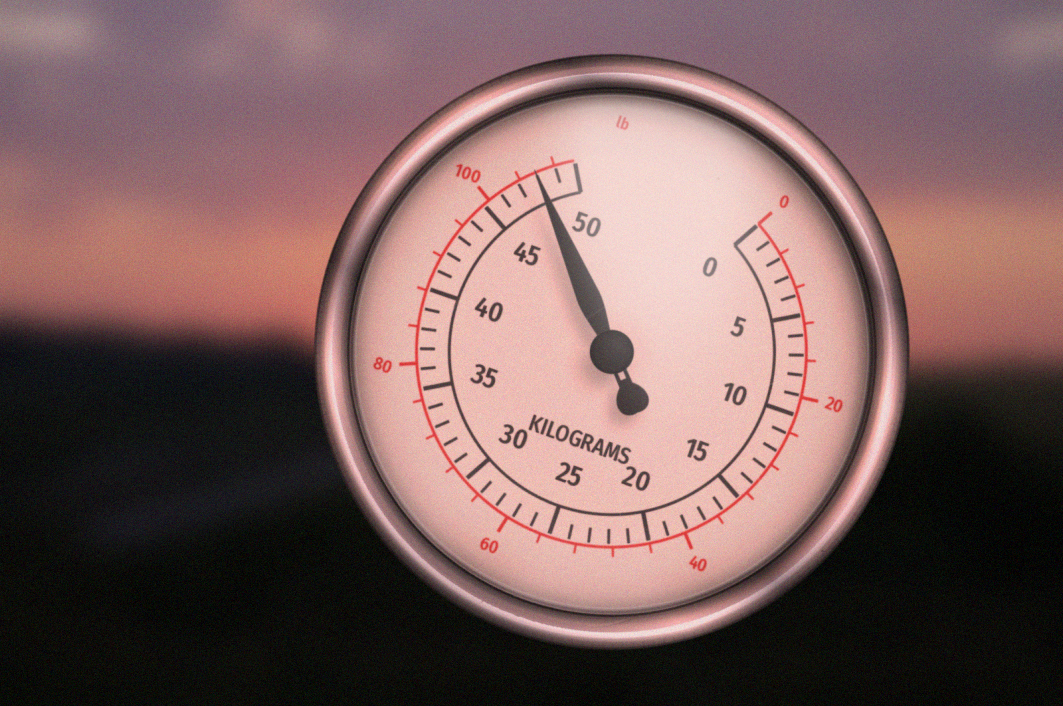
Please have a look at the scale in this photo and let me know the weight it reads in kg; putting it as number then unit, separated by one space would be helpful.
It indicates 48 kg
